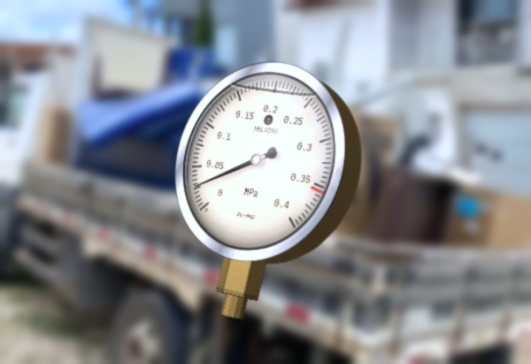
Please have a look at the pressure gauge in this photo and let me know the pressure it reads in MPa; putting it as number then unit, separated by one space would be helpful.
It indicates 0.025 MPa
